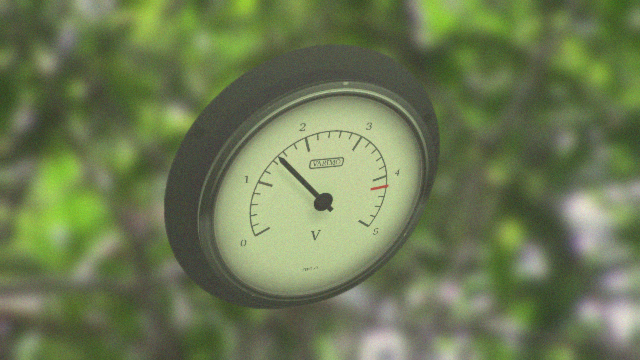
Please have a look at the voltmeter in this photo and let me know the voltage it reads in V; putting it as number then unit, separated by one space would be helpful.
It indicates 1.5 V
